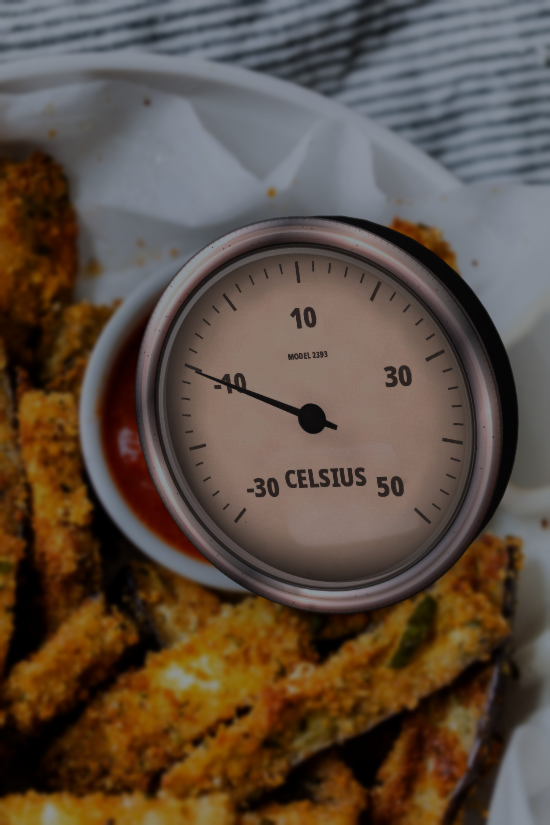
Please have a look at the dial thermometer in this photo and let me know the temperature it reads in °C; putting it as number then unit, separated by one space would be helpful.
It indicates -10 °C
